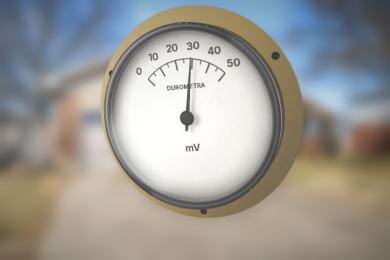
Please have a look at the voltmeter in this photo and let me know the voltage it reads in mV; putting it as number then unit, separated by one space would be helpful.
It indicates 30 mV
